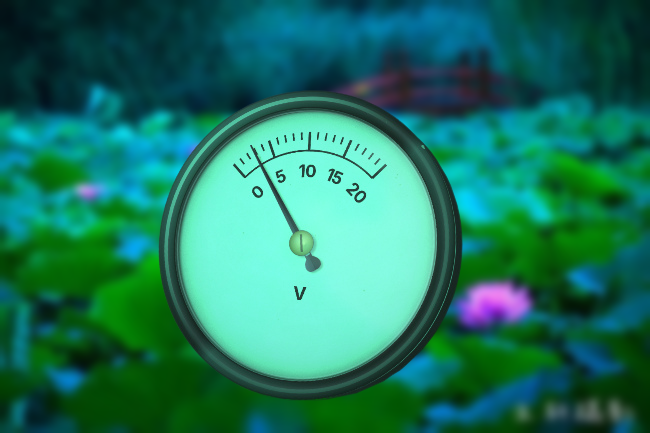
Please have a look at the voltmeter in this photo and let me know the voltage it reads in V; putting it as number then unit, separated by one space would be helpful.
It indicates 3 V
